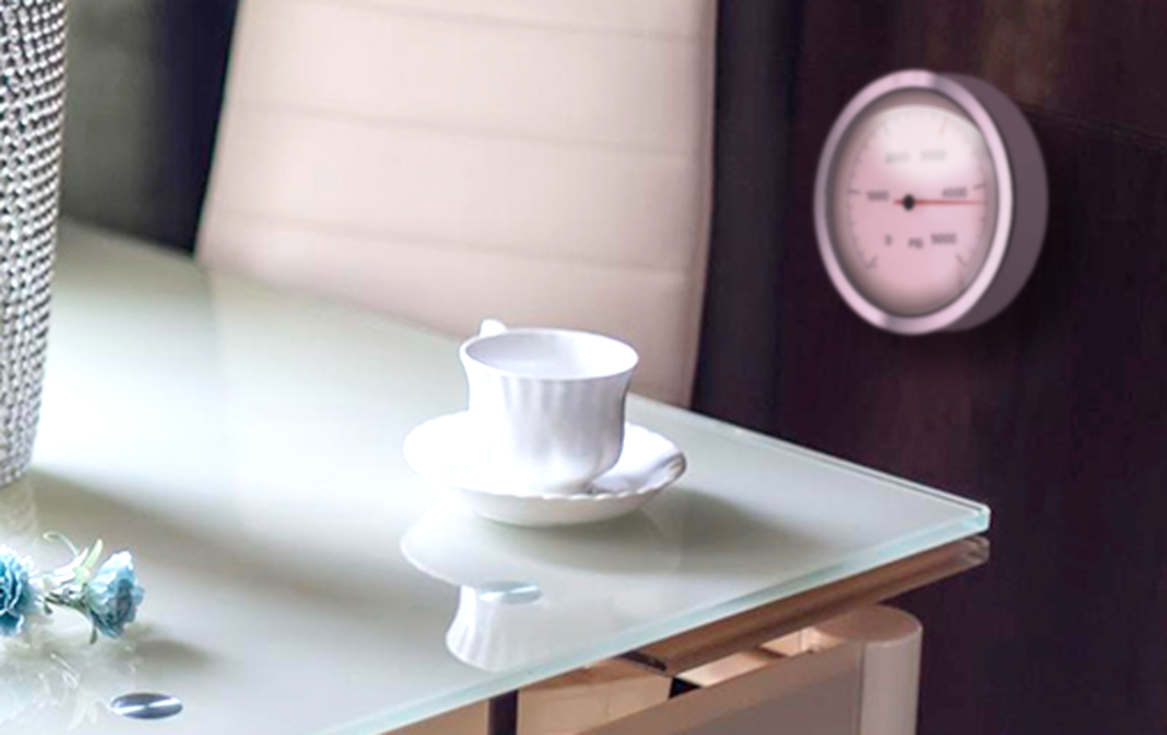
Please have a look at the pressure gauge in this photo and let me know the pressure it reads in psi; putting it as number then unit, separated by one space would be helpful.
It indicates 4200 psi
